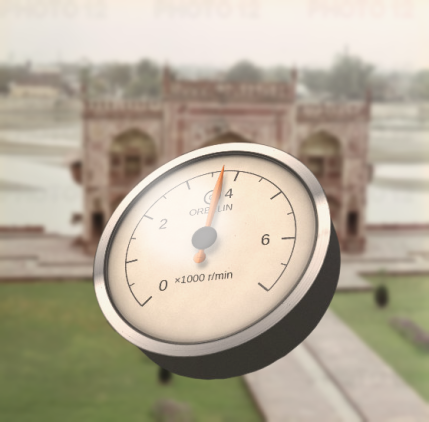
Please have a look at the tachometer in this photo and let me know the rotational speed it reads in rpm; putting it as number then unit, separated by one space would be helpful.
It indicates 3750 rpm
